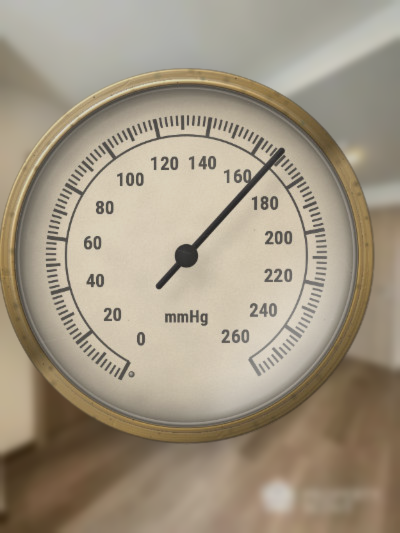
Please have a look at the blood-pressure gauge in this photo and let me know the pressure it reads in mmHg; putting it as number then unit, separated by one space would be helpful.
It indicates 168 mmHg
